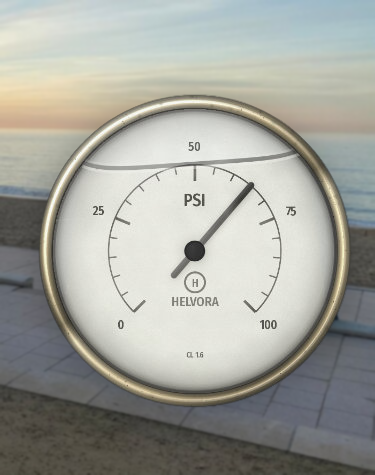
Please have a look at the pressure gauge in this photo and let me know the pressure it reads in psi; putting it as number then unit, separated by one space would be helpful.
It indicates 65 psi
